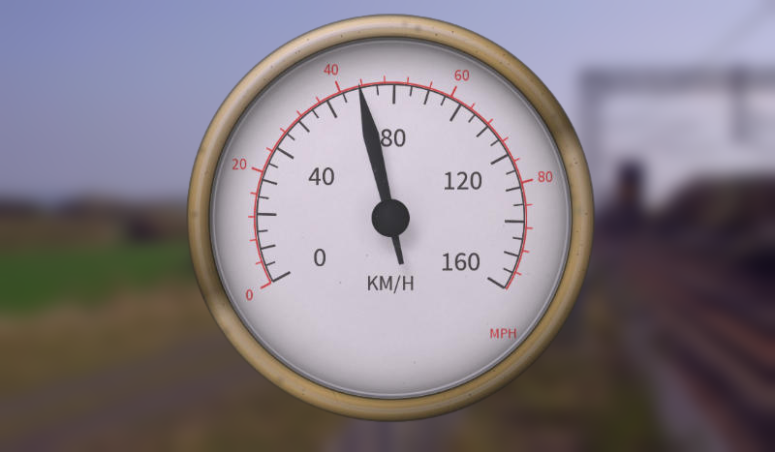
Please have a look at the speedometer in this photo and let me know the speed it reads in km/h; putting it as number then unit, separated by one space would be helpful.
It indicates 70 km/h
